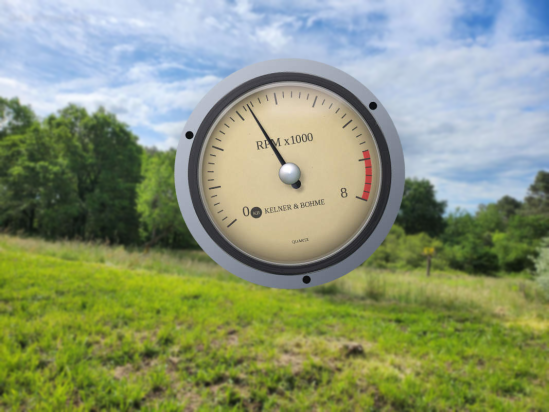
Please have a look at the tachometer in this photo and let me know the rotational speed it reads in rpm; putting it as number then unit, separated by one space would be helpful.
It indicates 3300 rpm
